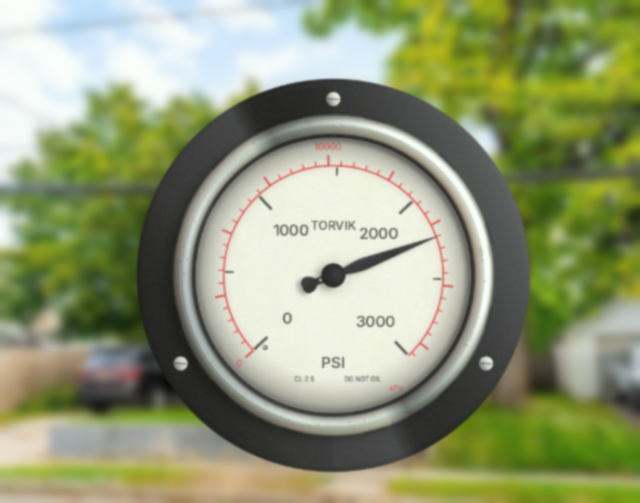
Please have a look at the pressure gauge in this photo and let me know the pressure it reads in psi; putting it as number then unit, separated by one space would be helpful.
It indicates 2250 psi
